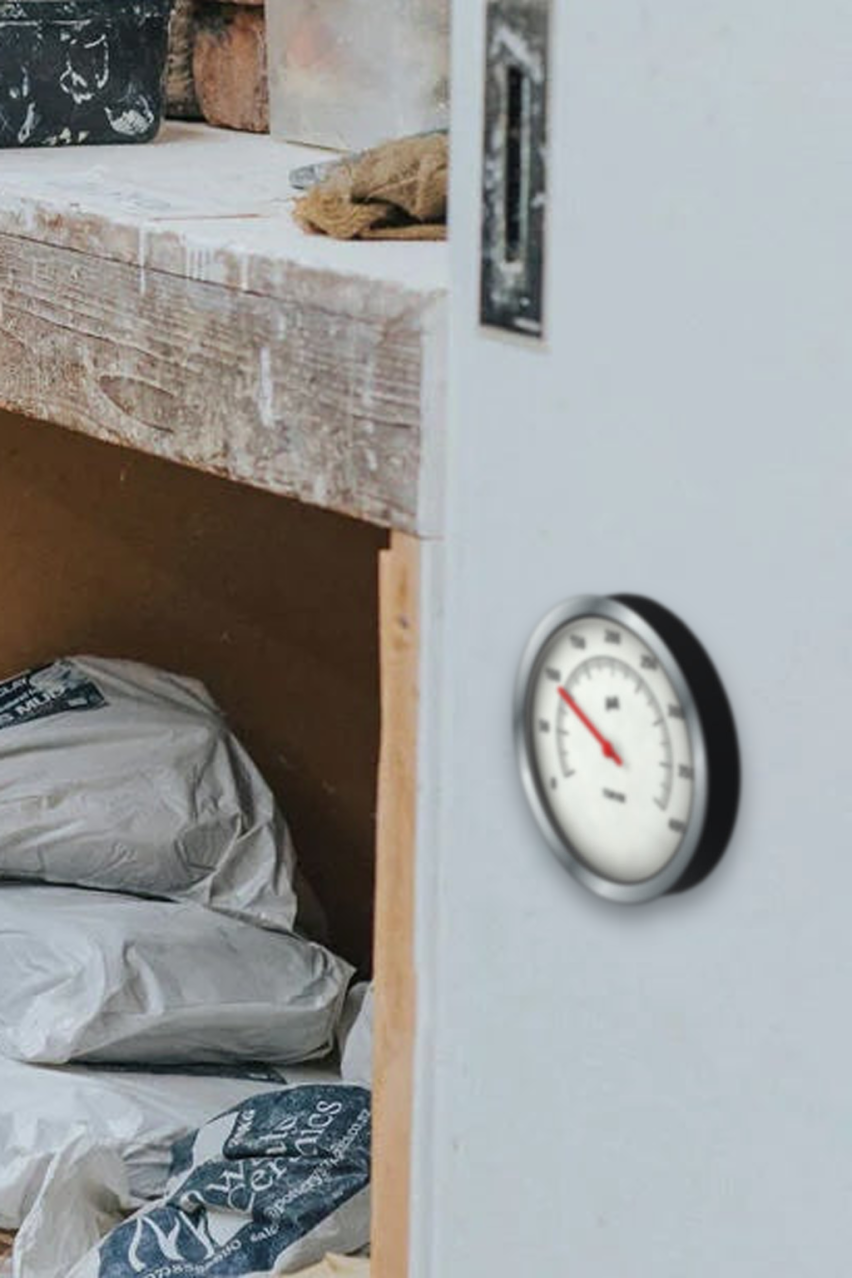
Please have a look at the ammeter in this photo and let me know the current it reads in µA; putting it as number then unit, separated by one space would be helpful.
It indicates 100 µA
